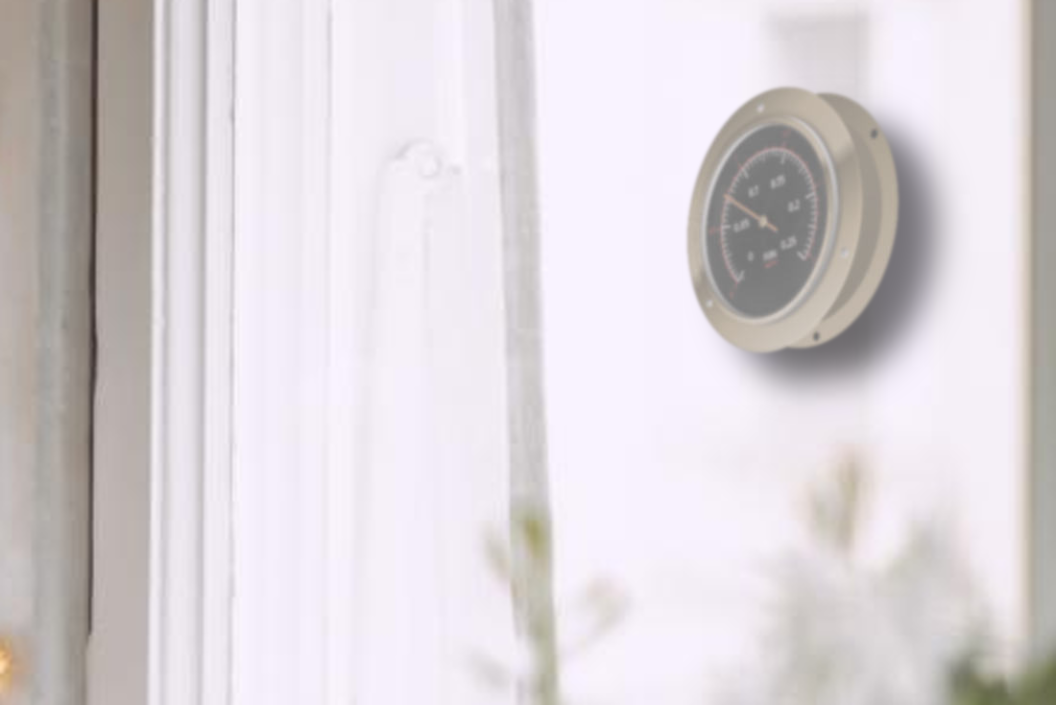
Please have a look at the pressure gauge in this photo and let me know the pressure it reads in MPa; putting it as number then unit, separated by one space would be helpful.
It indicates 0.075 MPa
